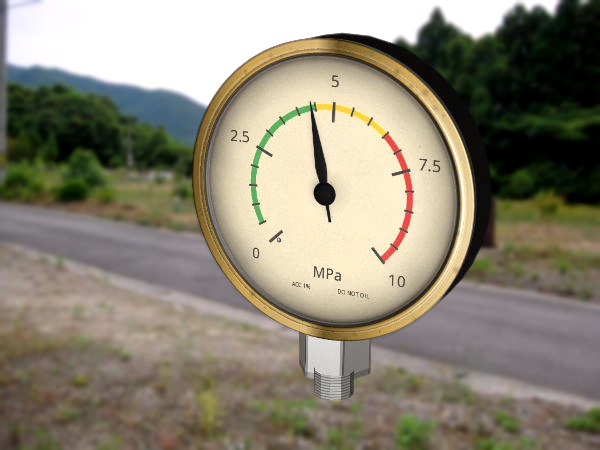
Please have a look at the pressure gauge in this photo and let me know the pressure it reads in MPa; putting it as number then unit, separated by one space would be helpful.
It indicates 4.5 MPa
